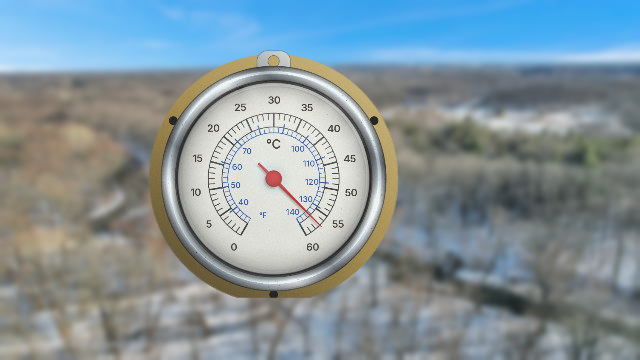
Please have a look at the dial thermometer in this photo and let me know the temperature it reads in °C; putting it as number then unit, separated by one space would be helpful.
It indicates 57 °C
